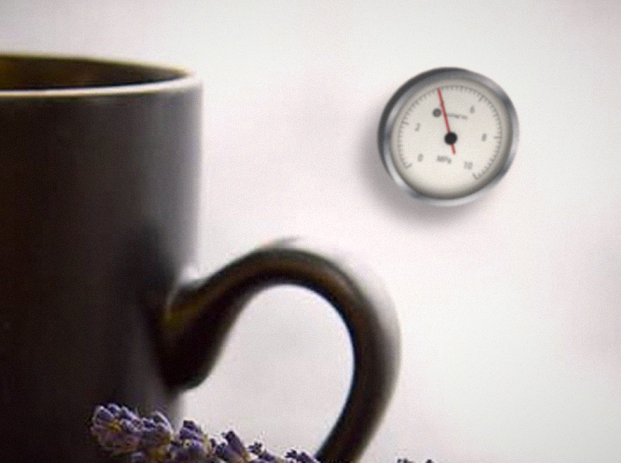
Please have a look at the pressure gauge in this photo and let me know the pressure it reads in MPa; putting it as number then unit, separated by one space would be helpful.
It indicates 4 MPa
